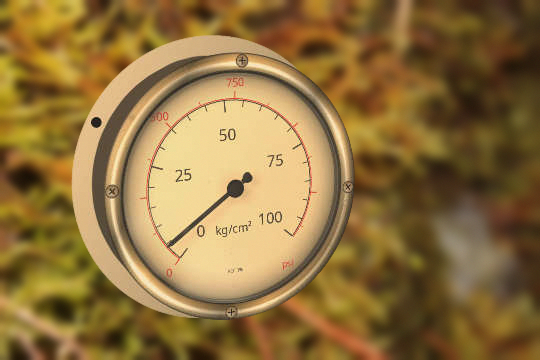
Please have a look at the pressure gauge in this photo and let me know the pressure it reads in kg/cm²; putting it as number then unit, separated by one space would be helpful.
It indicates 5 kg/cm²
